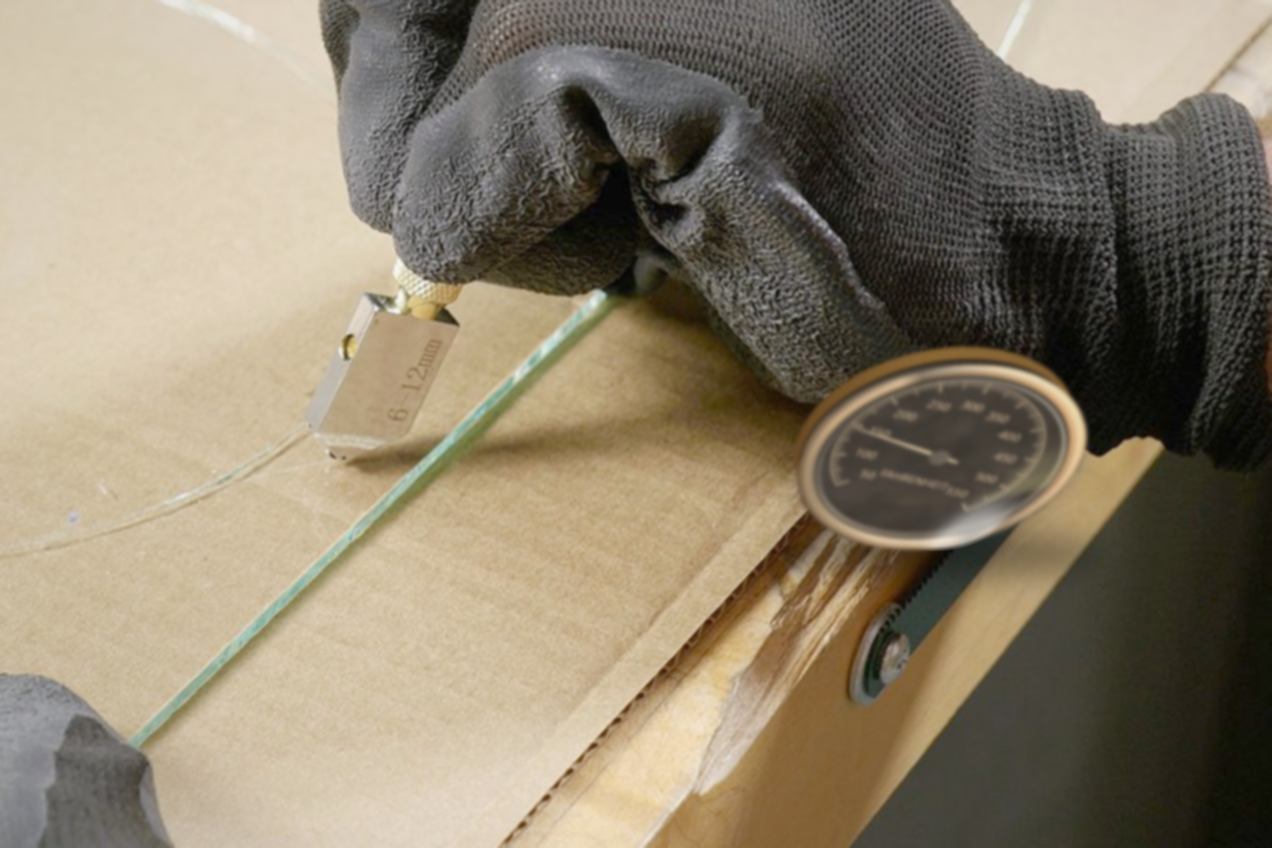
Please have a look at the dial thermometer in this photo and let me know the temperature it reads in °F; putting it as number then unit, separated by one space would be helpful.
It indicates 150 °F
